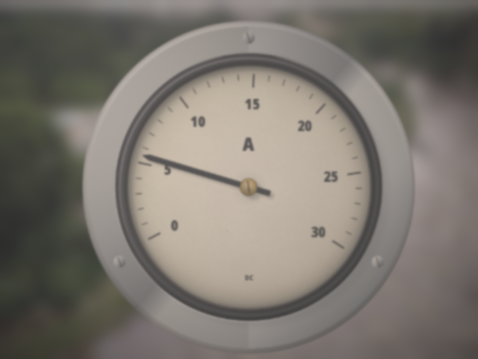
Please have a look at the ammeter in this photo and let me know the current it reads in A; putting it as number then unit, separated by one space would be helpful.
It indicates 5.5 A
